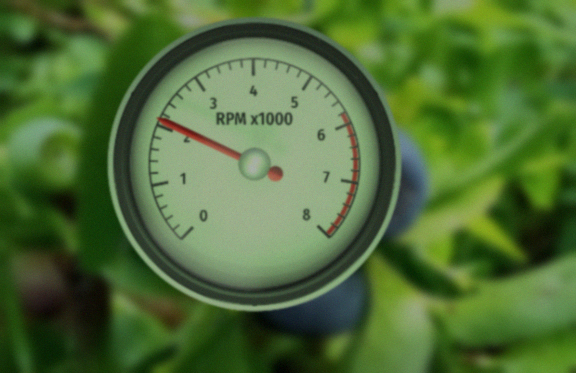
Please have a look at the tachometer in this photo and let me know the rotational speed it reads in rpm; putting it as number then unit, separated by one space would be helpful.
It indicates 2100 rpm
